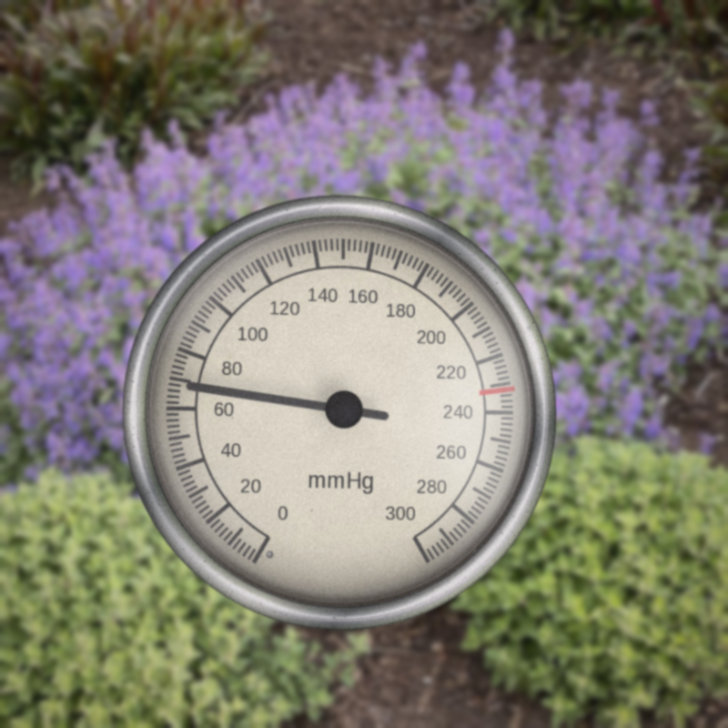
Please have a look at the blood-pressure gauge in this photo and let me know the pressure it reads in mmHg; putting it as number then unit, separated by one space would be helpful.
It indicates 68 mmHg
